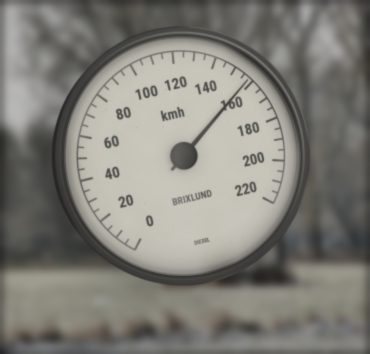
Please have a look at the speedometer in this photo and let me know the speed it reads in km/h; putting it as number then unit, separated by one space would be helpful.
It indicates 157.5 km/h
